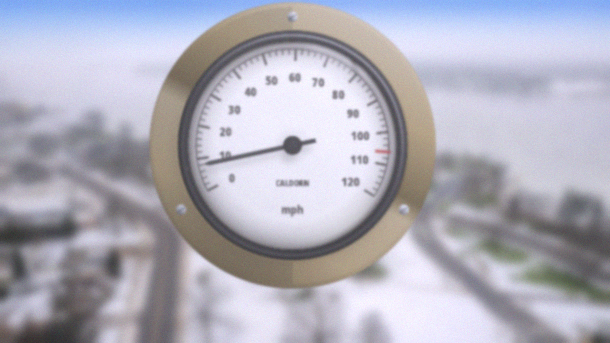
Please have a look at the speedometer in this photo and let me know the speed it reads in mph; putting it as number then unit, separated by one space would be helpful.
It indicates 8 mph
